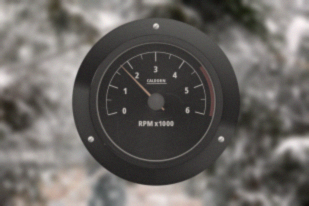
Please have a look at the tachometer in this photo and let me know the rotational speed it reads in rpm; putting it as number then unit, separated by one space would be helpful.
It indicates 1750 rpm
